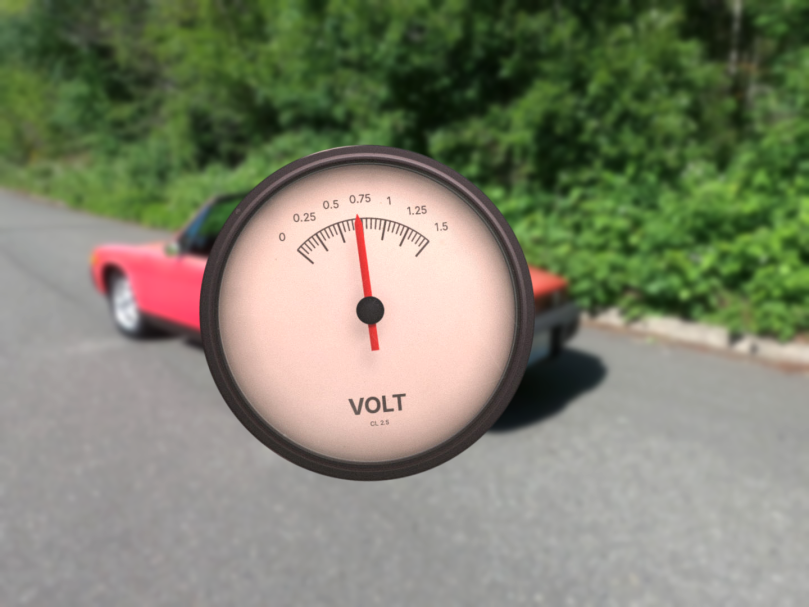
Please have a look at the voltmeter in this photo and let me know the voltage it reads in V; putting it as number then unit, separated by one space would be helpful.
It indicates 0.7 V
